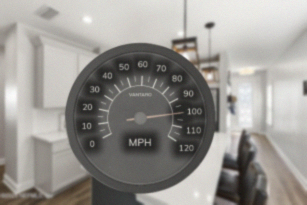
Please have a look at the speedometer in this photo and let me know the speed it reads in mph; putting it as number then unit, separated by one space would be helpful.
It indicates 100 mph
